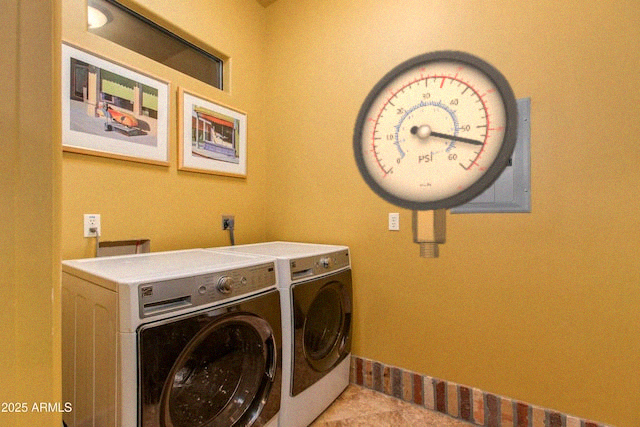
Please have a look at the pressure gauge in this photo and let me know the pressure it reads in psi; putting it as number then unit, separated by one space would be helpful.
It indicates 54 psi
